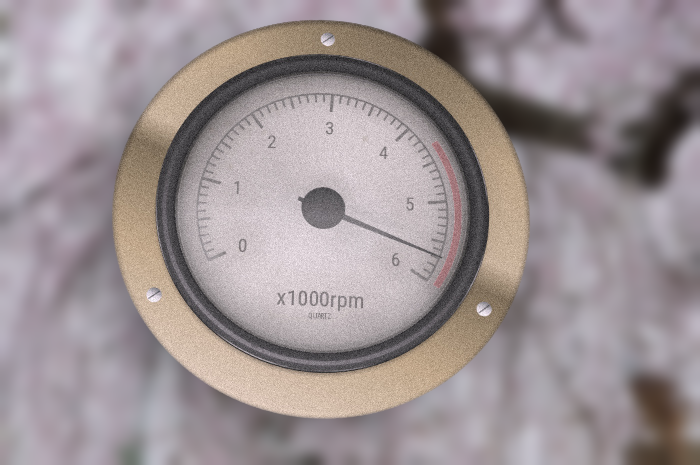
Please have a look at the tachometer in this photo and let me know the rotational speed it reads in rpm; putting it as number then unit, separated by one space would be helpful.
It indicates 5700 rpm
